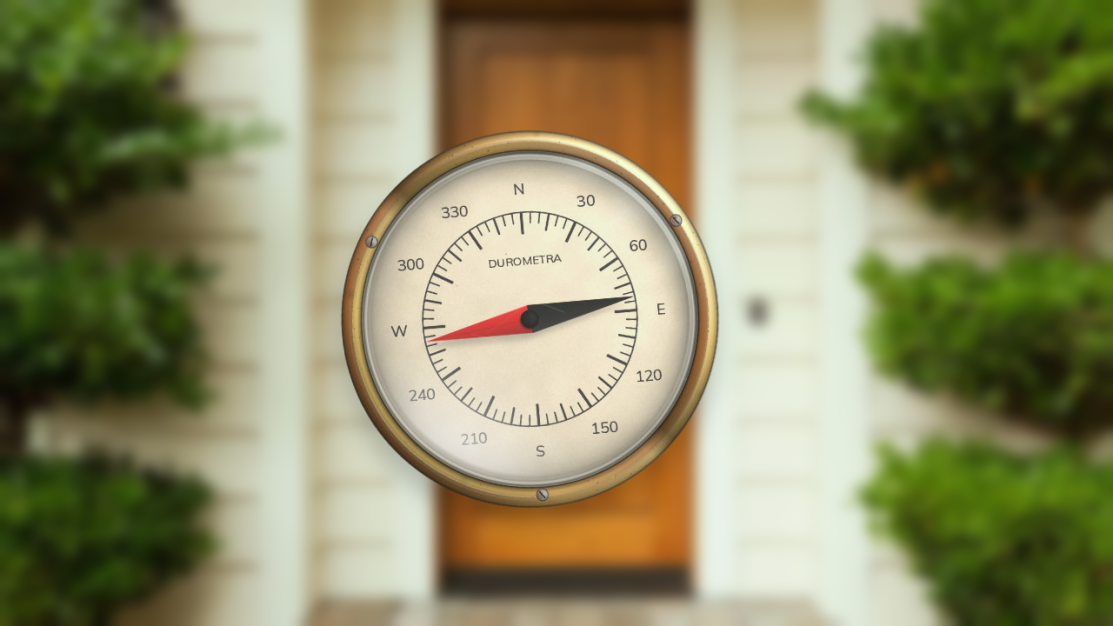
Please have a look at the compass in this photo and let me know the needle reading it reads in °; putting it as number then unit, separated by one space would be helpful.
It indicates 262.5 °
